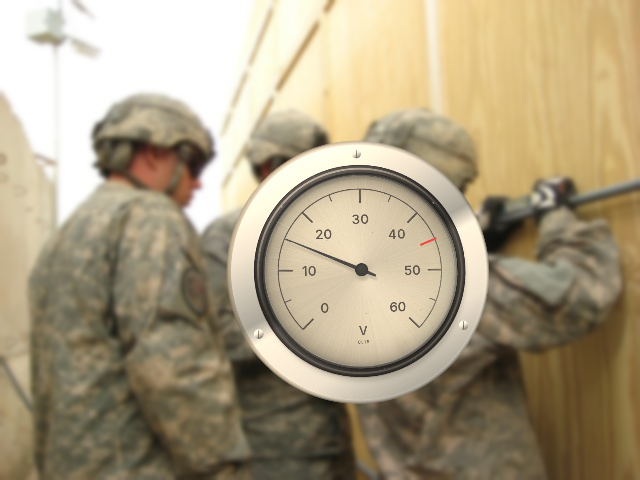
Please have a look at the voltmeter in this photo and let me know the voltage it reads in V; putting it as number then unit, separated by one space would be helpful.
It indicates 15 V
